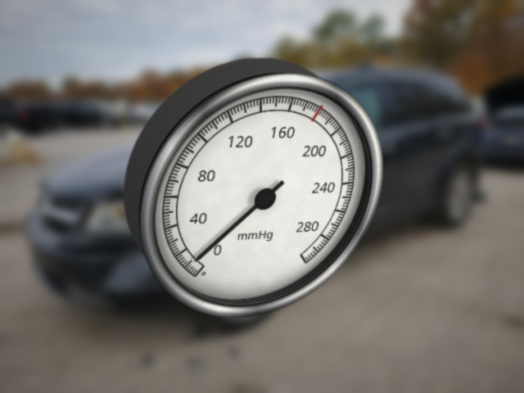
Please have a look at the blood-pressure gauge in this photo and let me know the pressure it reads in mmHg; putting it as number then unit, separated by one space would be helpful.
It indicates 10 mmHg
